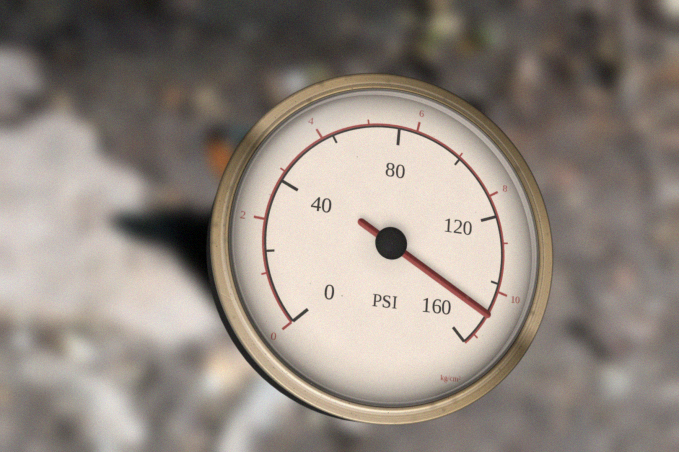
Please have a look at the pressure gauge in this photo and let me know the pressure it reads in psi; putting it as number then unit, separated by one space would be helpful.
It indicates 150 psi
